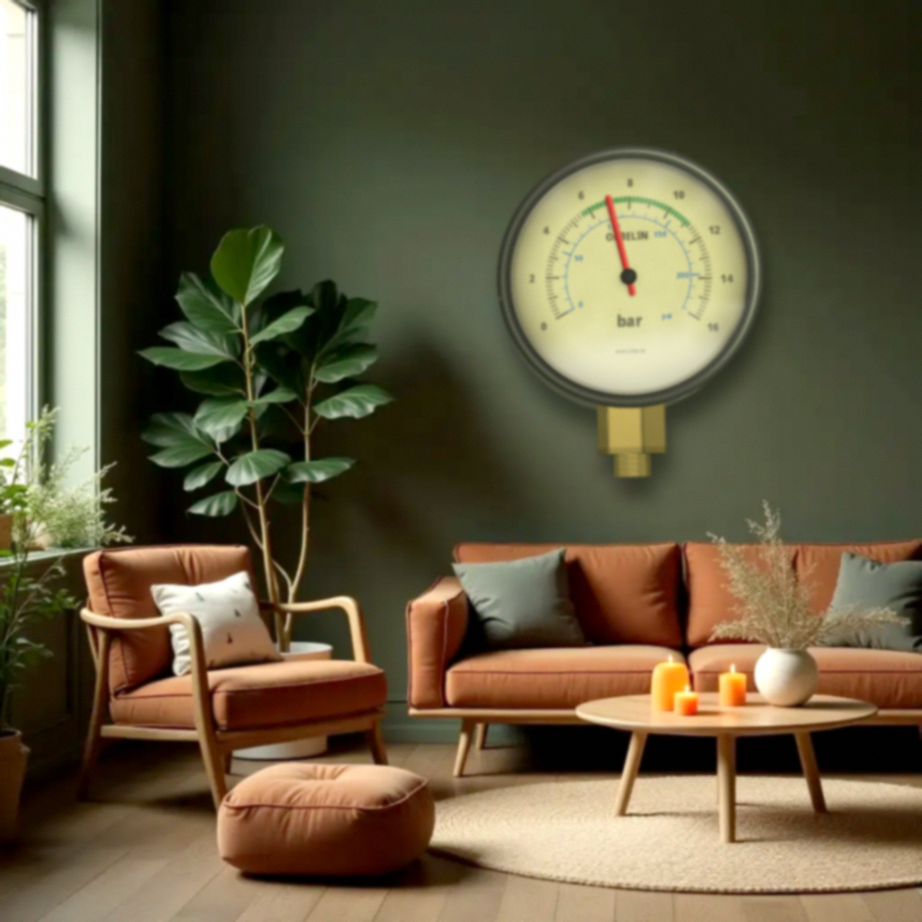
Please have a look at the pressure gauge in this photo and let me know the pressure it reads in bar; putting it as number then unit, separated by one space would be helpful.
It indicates 7 bar
